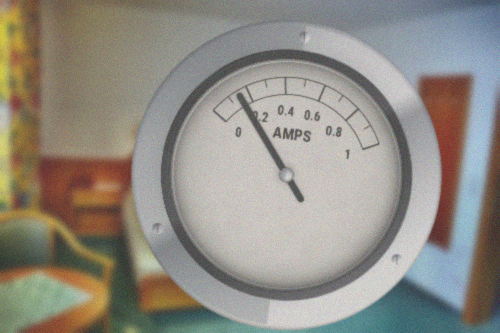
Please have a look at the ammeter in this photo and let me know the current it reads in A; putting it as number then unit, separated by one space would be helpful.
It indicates 0.15 A
